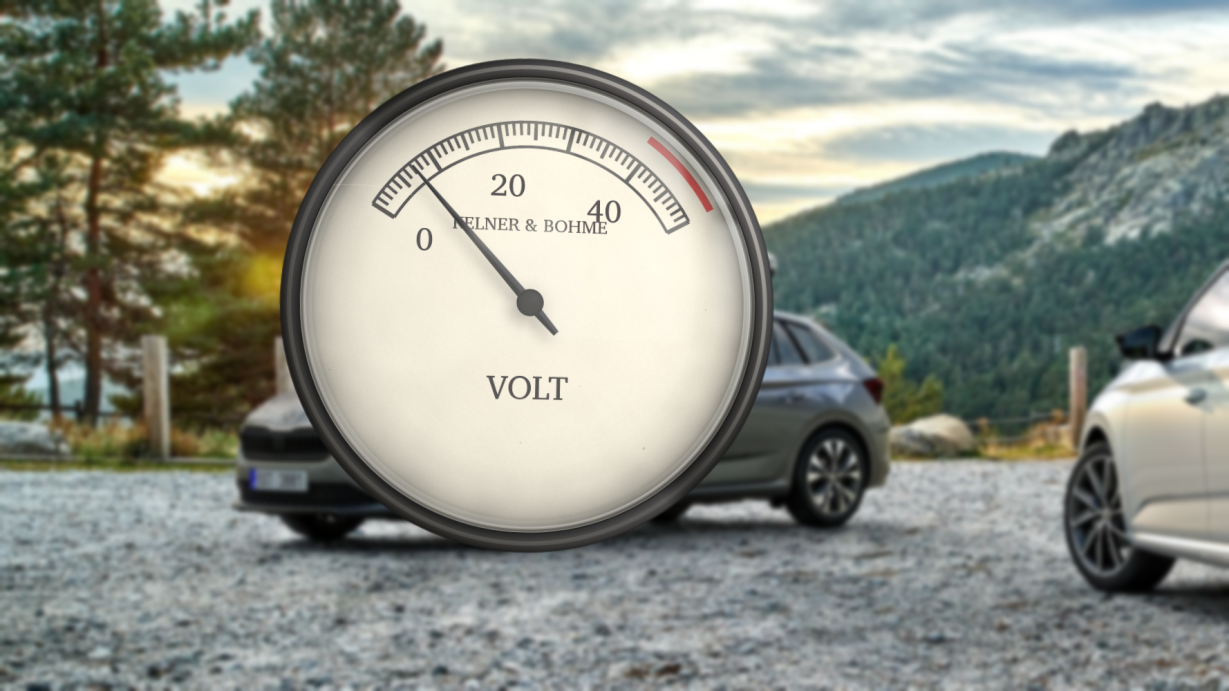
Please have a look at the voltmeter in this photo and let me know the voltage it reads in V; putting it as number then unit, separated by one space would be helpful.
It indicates 7 V
